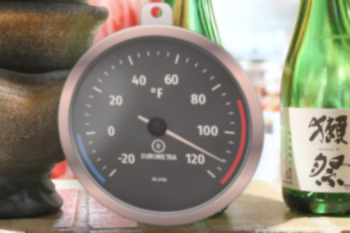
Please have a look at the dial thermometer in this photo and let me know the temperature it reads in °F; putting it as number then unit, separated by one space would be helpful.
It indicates 112 °F
